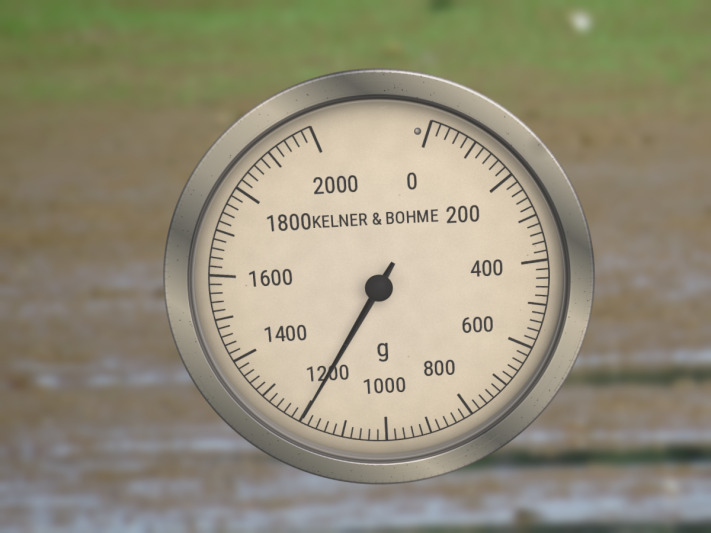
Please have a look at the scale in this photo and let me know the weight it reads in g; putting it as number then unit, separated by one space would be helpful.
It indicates 1200 g
